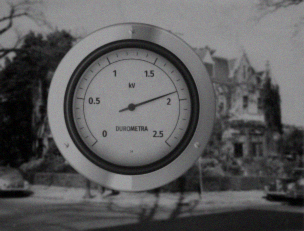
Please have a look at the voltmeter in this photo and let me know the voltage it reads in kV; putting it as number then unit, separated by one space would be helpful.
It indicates 1.9 kV
